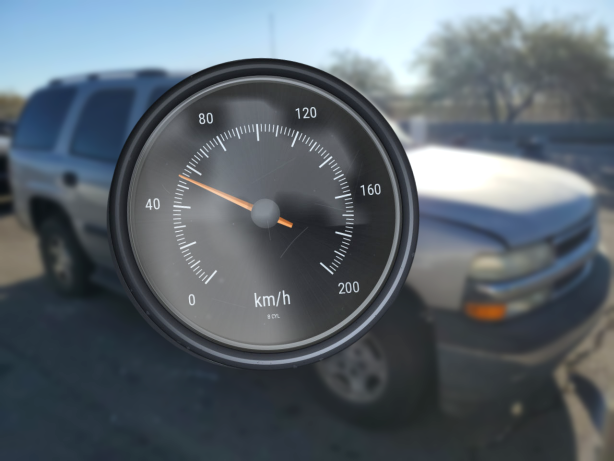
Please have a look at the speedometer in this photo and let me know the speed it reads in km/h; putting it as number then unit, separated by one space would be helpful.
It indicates 54 km/h
